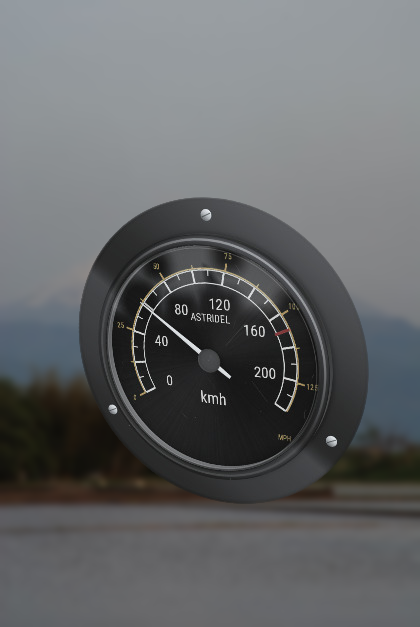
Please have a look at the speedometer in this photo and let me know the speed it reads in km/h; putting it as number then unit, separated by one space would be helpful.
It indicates 60 km/h
